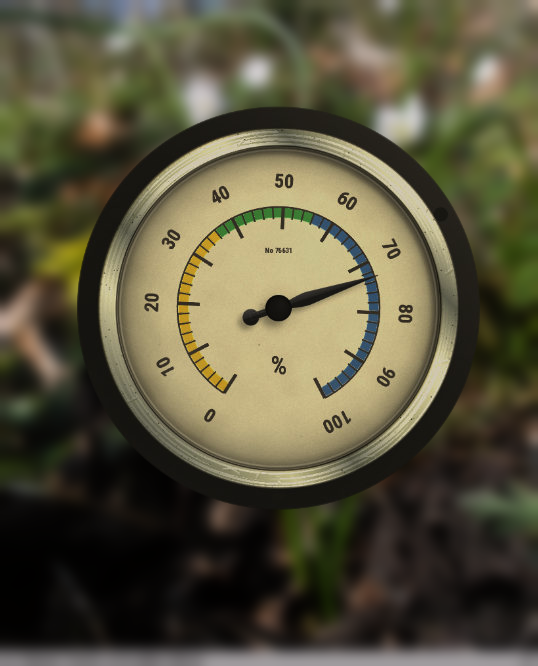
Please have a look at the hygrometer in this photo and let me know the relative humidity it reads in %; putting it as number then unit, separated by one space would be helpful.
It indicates 73 %
